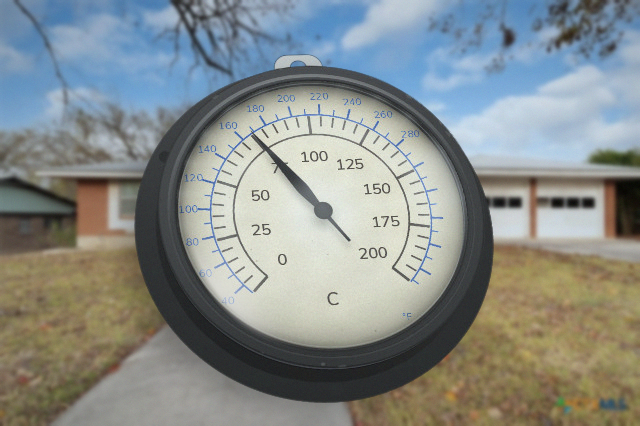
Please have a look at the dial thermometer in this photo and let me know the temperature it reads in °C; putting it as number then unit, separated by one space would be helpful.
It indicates 75 °C
